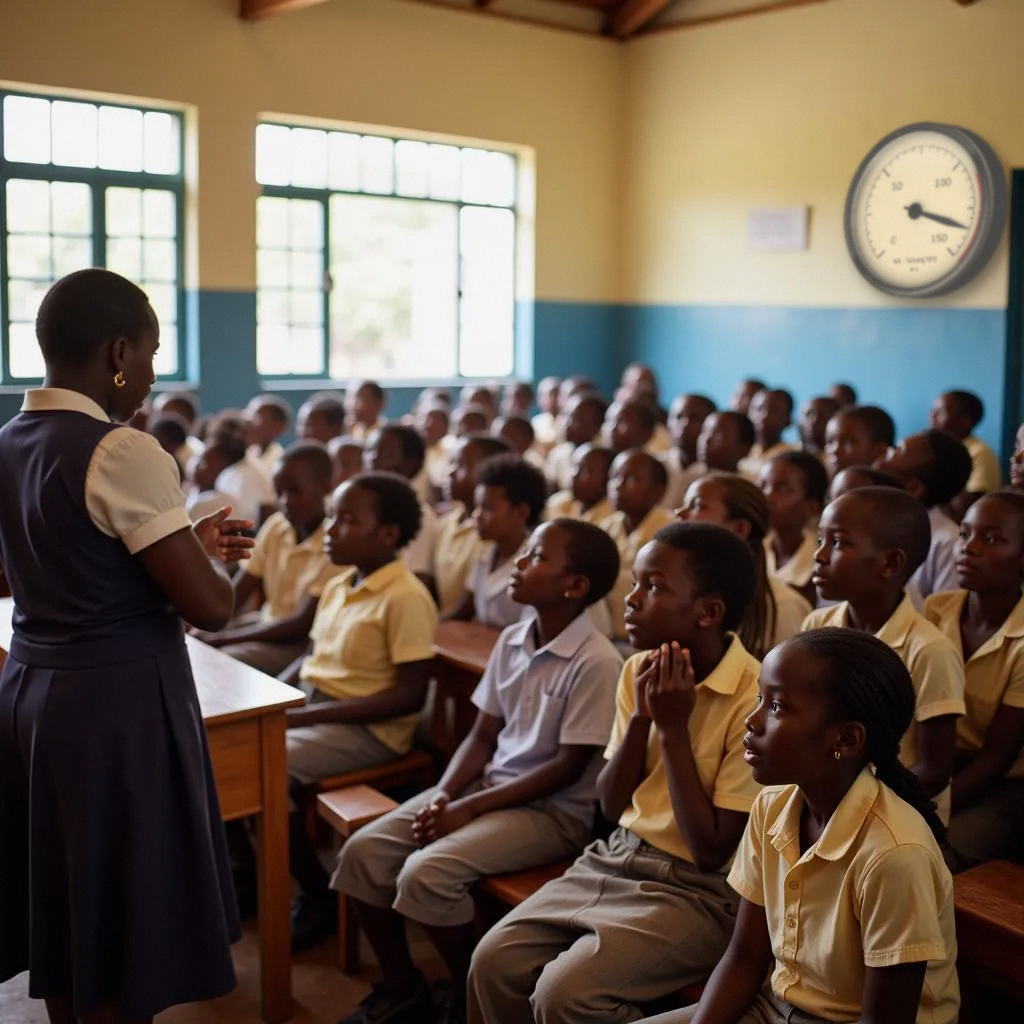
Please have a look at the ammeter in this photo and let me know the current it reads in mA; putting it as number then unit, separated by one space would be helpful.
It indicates 135 mA
